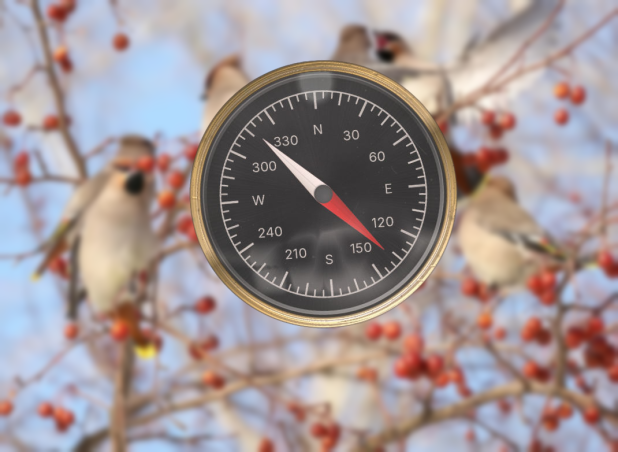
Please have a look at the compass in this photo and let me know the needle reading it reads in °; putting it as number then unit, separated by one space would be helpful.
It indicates 137.5 °
